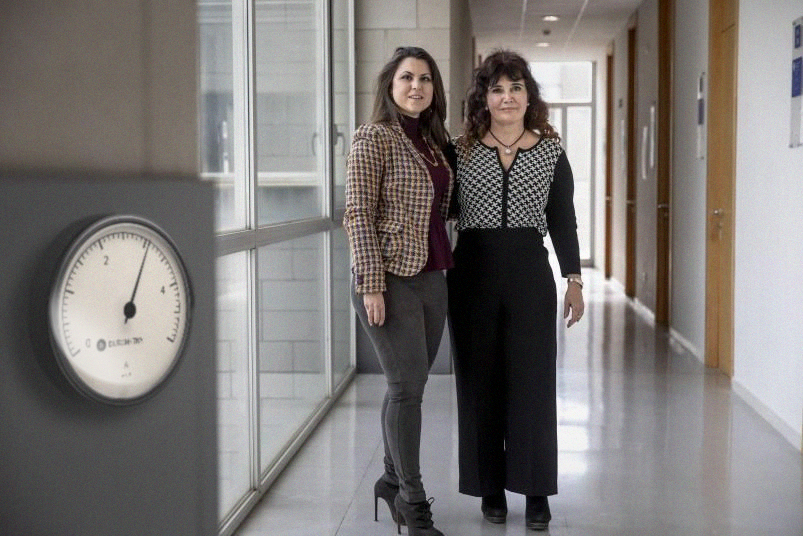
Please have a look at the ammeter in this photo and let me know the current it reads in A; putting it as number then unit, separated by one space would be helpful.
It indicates 3 A
